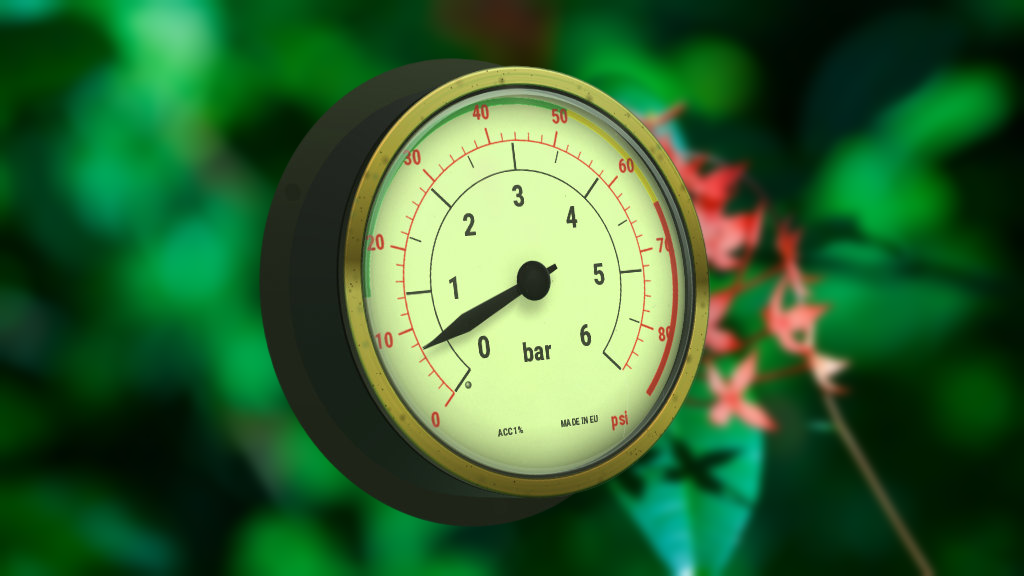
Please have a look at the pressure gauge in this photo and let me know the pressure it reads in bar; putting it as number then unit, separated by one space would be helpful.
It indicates 0.5 bar
